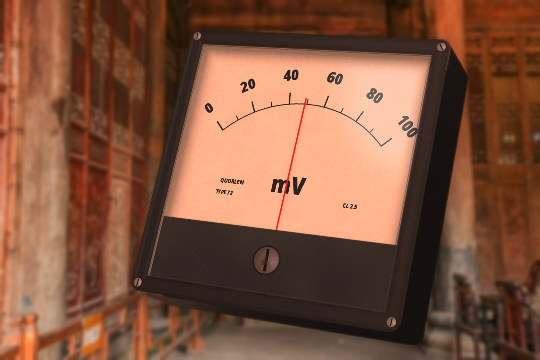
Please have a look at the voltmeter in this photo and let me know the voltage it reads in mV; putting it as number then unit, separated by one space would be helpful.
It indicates 50 mV
